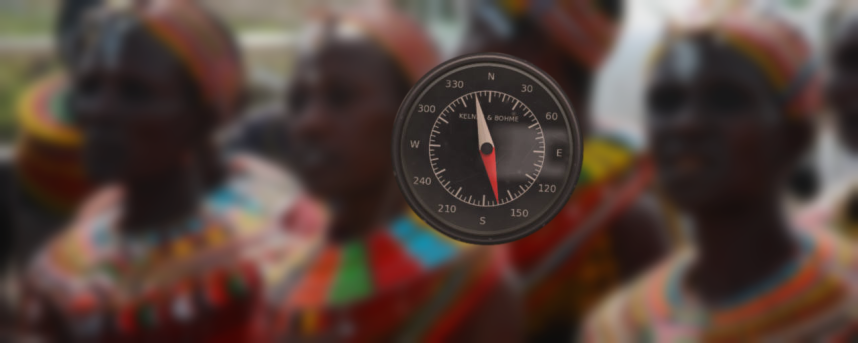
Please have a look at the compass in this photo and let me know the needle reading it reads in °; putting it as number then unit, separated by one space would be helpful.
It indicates 165 °
